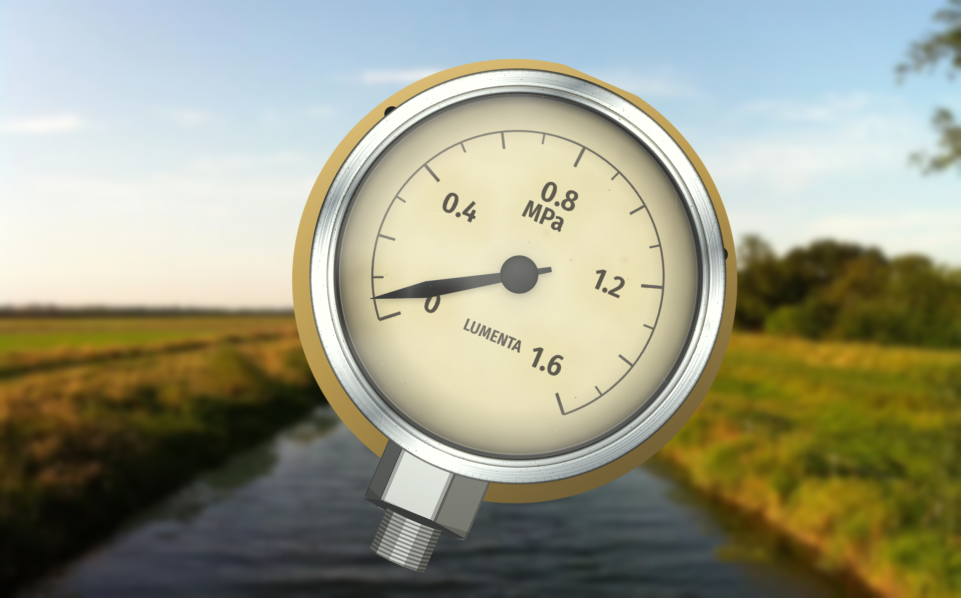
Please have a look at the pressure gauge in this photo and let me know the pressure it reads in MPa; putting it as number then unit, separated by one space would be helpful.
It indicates 0.05 MPa
